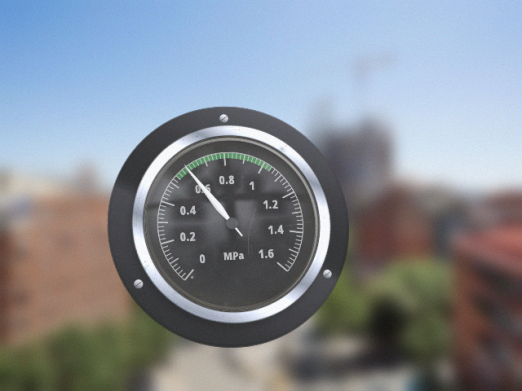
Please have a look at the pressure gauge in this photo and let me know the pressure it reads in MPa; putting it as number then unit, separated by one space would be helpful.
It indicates 0.6 MPa
